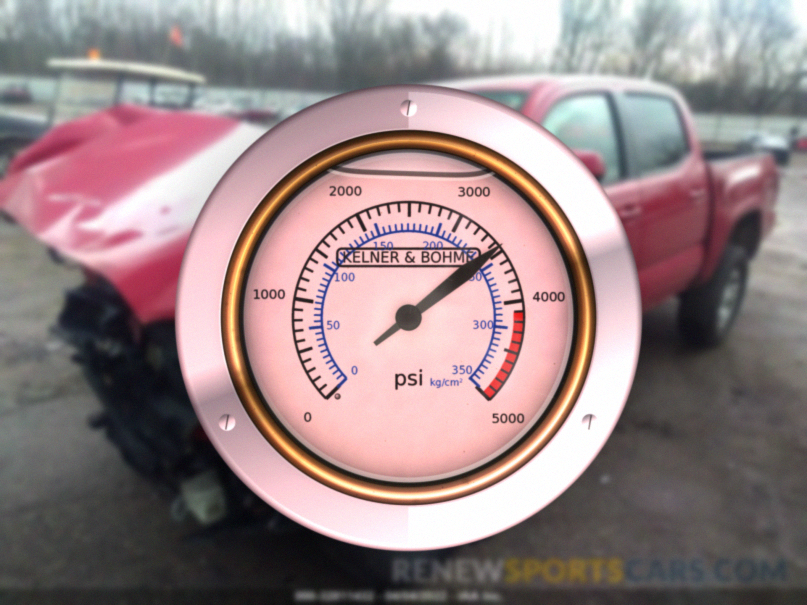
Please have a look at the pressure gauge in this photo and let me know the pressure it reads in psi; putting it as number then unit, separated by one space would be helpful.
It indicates 3450 psi
